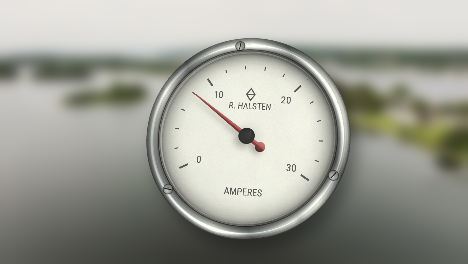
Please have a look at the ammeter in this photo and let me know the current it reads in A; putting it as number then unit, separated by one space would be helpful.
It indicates 8 A
